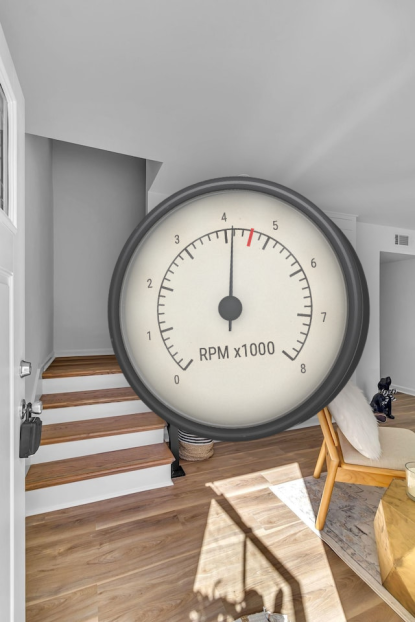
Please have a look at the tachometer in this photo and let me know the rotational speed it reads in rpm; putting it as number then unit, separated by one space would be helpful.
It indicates 4200 rpm
